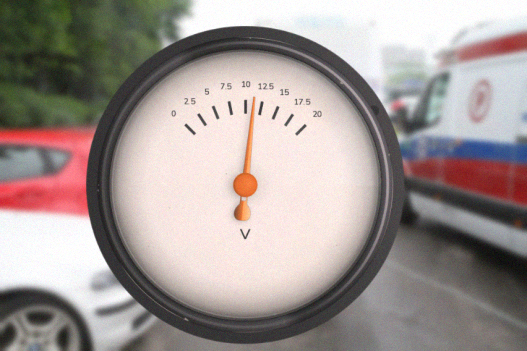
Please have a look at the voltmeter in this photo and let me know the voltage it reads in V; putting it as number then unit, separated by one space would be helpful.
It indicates 11.25 V
